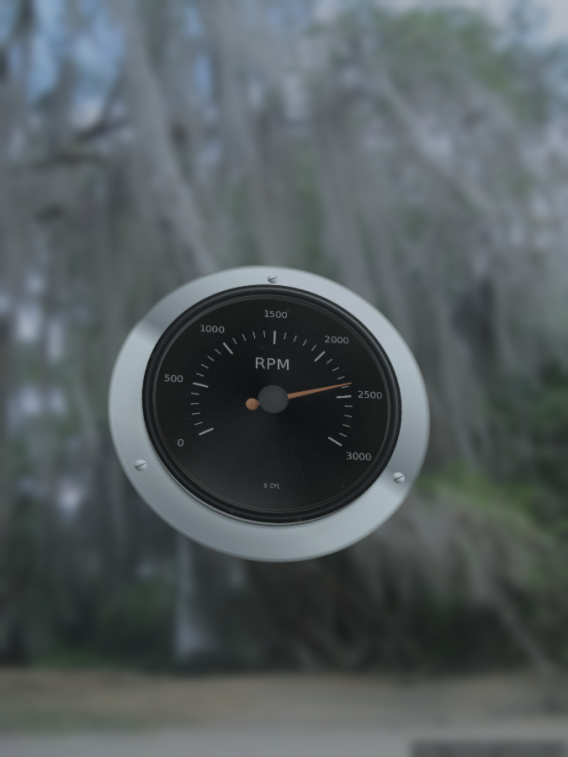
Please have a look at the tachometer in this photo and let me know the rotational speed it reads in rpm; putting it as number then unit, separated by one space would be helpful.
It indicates 2400 rpm
